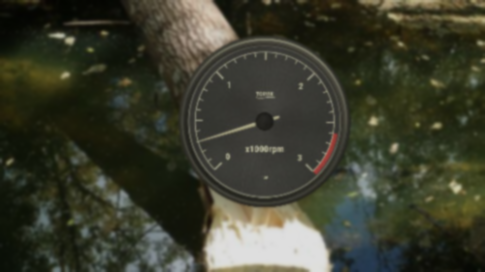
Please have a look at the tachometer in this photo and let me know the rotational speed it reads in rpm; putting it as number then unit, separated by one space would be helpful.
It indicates 300 rpm
